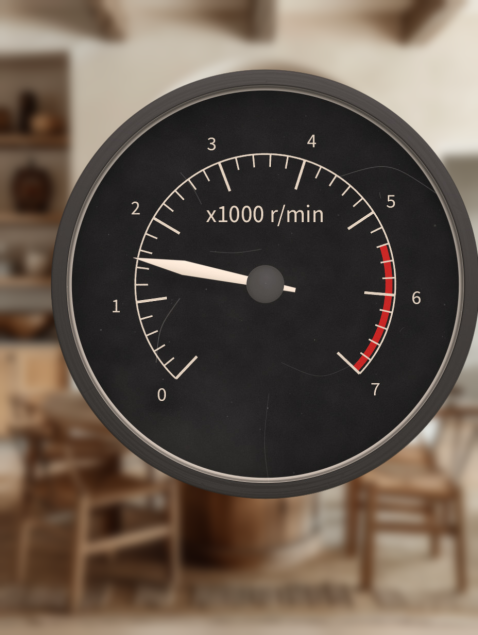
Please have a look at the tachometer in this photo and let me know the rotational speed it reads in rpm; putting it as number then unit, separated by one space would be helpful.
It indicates 1500 rpm
